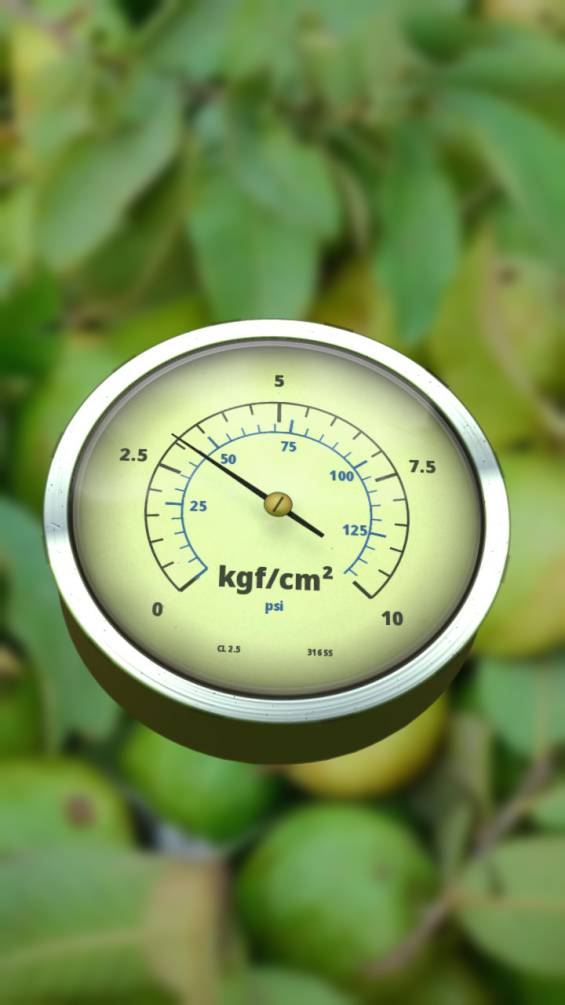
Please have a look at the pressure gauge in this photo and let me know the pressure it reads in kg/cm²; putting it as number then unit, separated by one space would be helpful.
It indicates 3 kg/cm²
